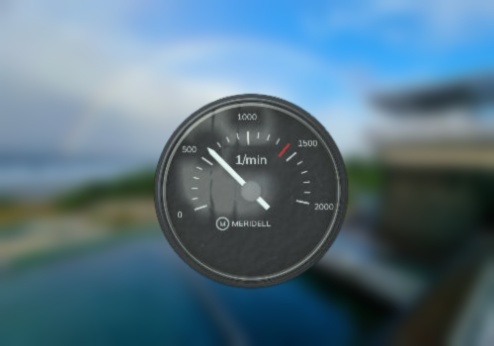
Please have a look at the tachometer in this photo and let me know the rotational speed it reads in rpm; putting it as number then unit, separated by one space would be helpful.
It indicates 600 rpm
